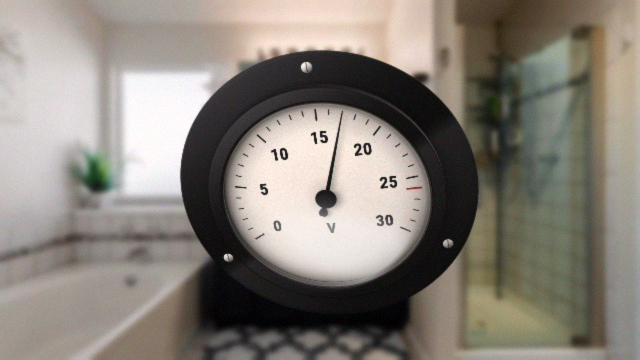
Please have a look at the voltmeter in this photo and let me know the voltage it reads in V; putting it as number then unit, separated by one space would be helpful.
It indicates 17 V
